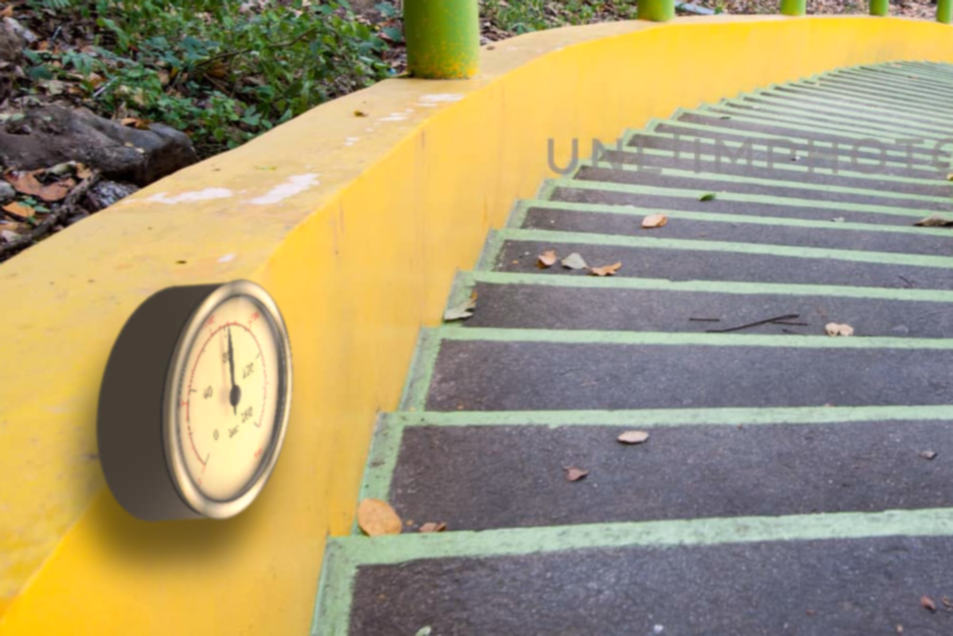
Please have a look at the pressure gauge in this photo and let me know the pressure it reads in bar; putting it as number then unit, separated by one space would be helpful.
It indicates 80 bar
